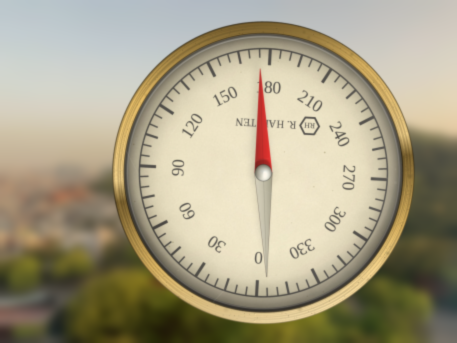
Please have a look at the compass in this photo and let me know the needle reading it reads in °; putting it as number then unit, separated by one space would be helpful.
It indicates 175 °
